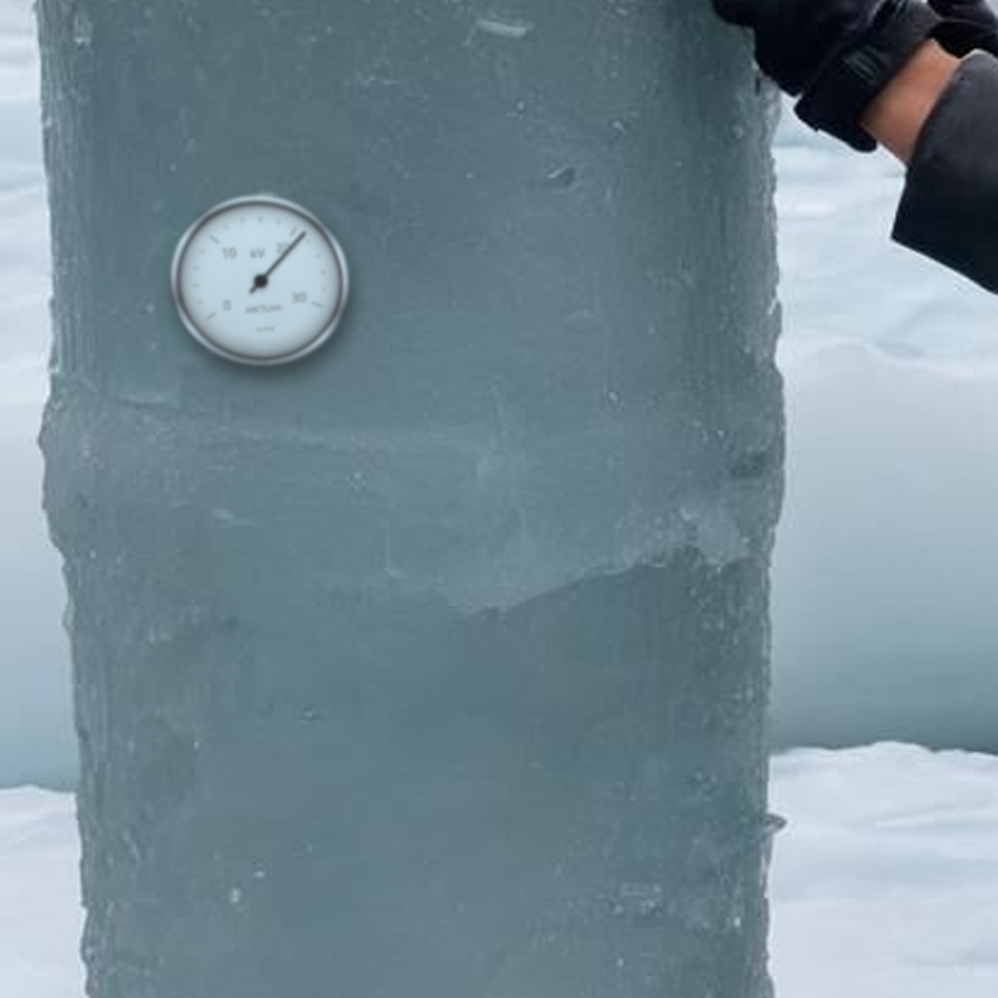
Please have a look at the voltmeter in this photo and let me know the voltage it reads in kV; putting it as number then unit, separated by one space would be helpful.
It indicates 21 kV
